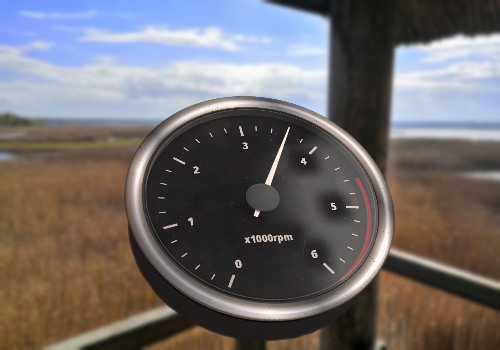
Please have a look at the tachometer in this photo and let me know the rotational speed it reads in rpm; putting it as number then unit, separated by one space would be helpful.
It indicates 3600 rpm
